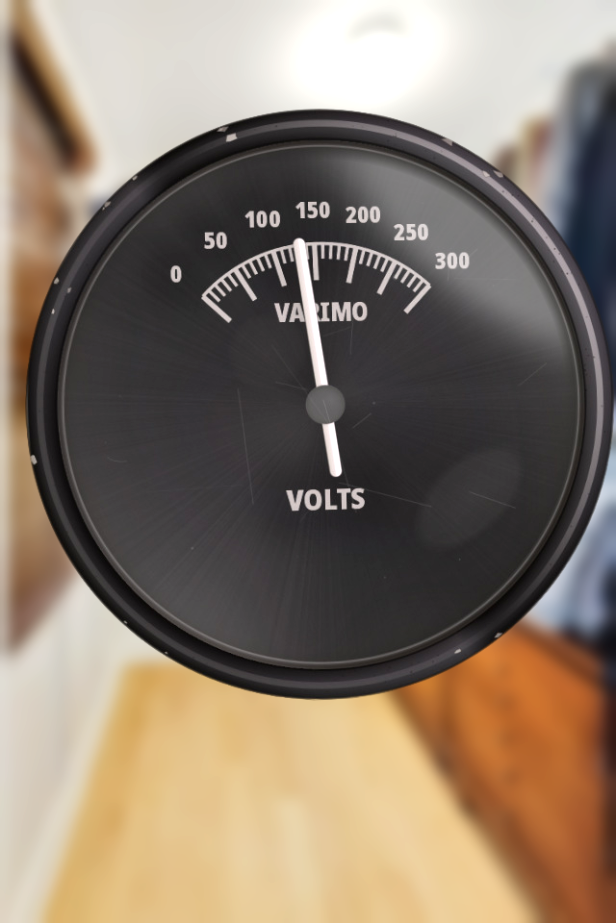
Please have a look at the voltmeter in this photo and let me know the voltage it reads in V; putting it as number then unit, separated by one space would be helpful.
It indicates 130 V
